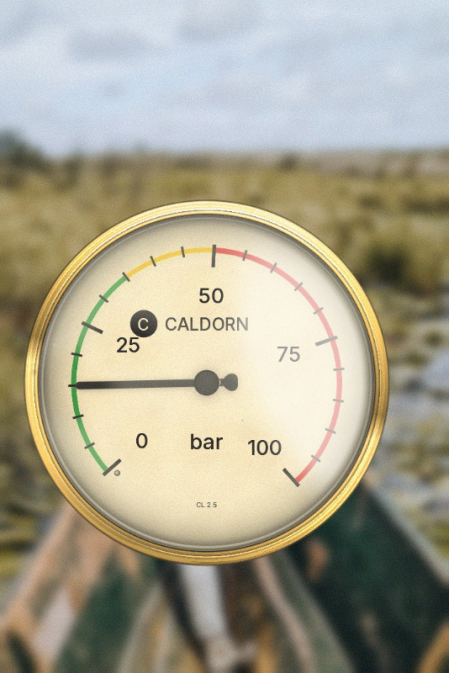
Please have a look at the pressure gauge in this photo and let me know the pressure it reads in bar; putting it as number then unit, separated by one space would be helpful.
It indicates 15 bar
